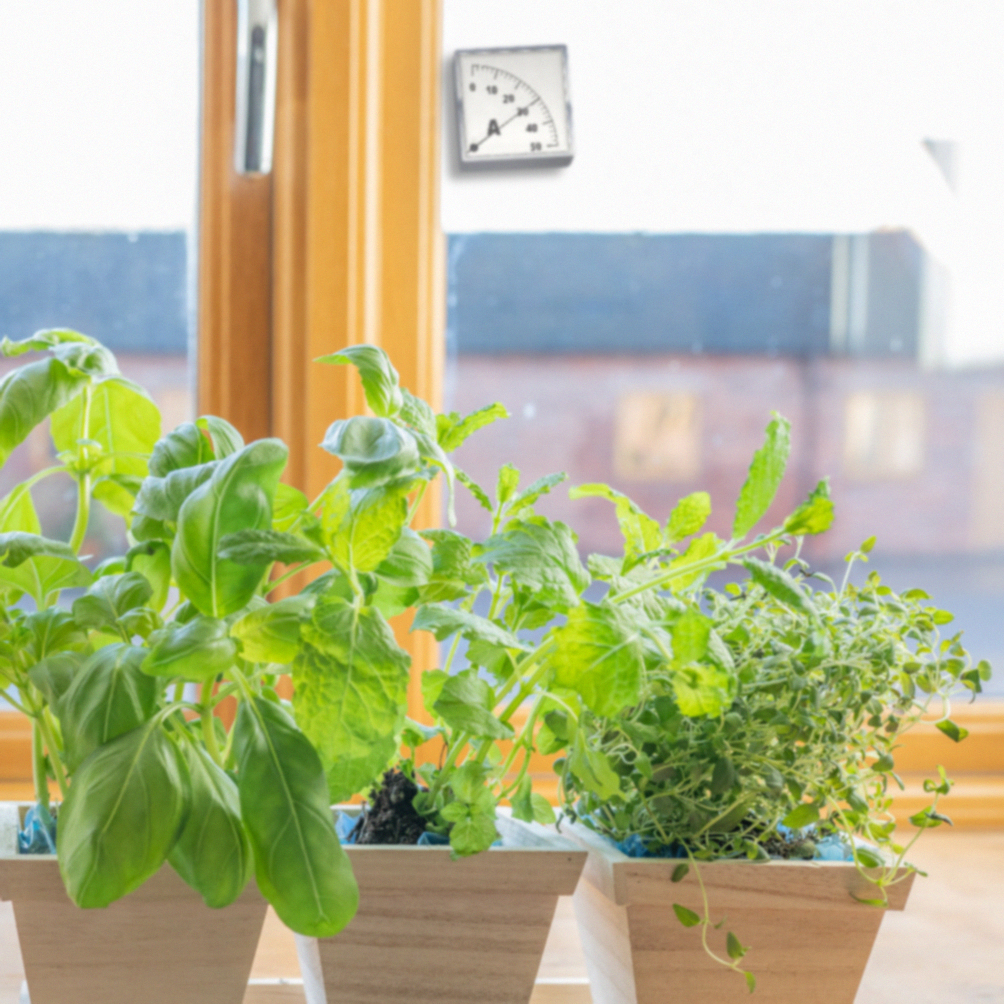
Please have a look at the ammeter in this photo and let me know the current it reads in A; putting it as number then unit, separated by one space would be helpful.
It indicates 30 A
